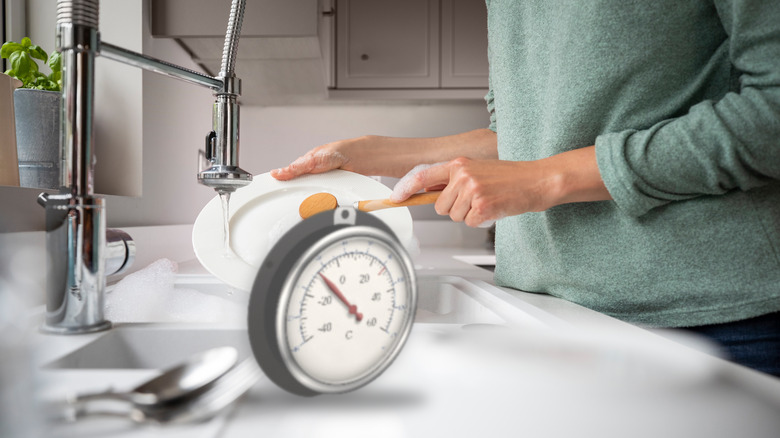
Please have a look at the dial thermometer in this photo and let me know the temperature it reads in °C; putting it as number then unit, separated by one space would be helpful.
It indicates -10 °C
